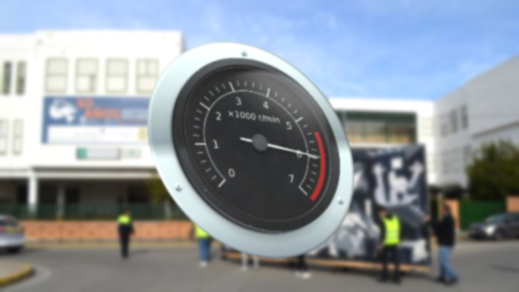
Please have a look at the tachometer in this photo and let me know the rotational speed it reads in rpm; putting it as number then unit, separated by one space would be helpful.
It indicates 6000 rpm
